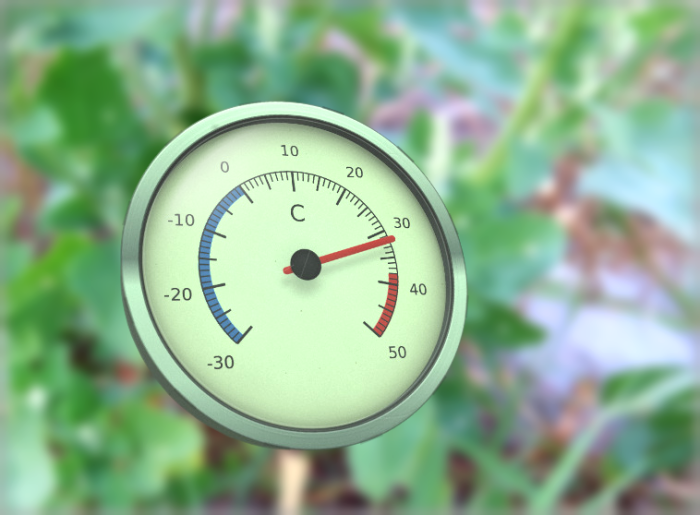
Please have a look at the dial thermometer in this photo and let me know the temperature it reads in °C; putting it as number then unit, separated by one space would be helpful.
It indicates 32 °C
